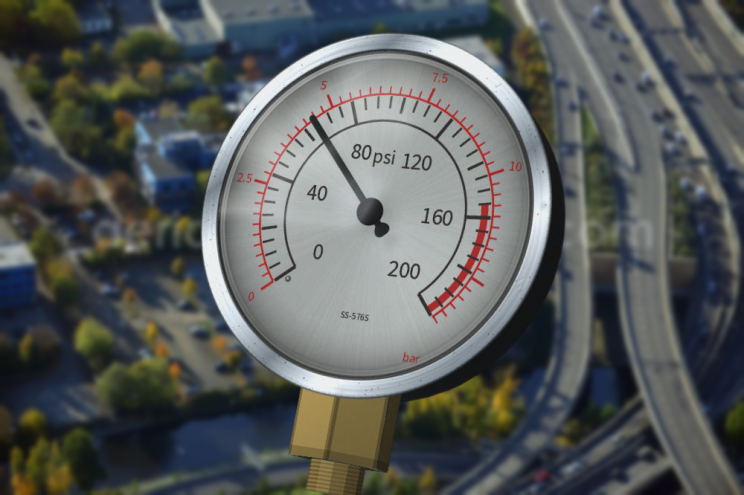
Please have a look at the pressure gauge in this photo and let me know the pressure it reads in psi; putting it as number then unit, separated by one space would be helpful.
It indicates 65 psi
